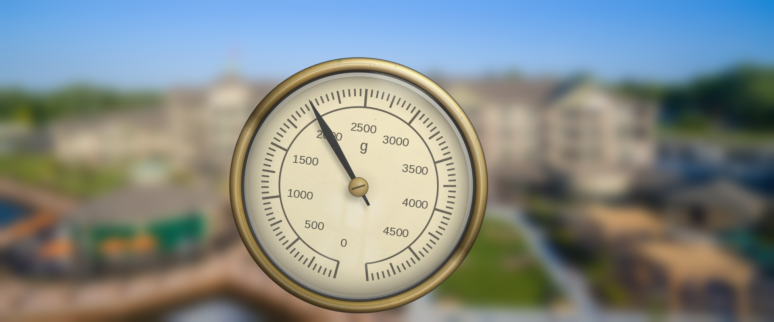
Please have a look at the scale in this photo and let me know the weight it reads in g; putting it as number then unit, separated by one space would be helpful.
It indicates 2000 g
